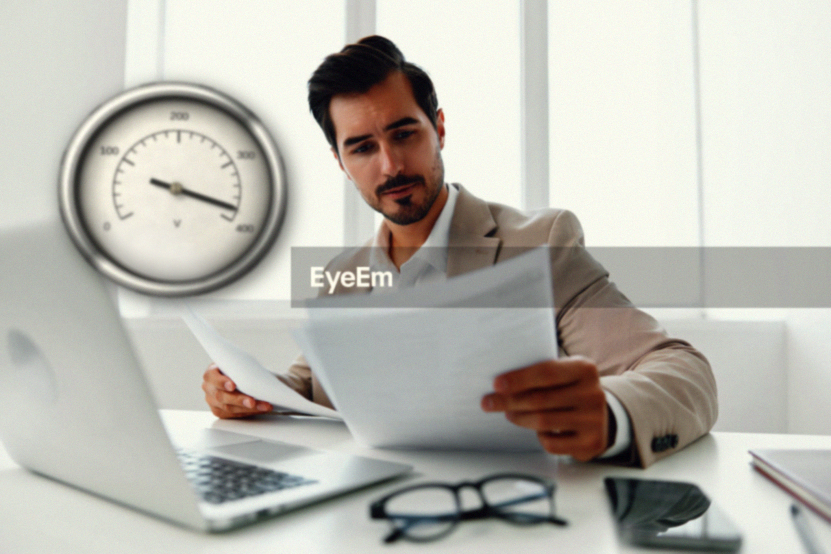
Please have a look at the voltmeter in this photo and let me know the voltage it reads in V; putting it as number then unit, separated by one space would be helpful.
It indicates 380 V
